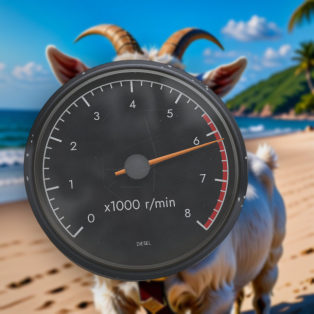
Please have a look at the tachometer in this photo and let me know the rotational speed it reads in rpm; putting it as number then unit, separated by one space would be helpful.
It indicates 6200 rpm
